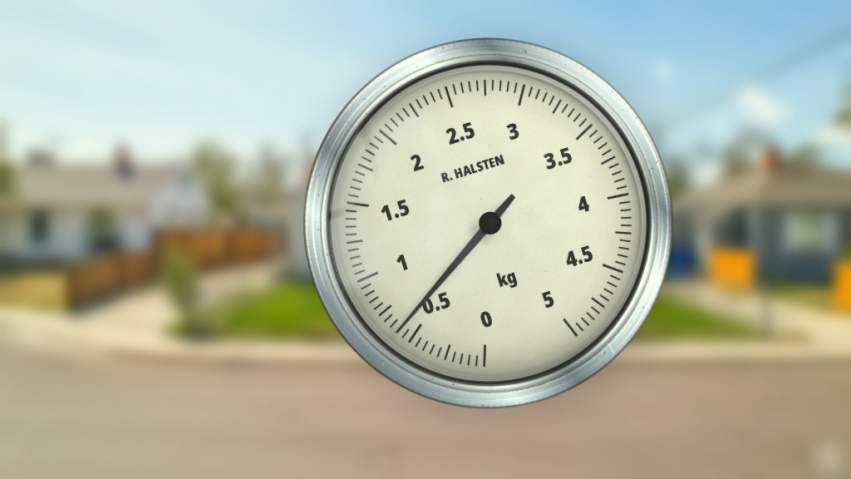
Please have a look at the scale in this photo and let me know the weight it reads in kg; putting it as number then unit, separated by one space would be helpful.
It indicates 0.6 kg
